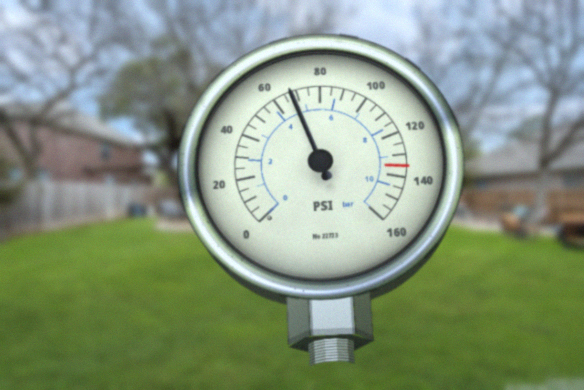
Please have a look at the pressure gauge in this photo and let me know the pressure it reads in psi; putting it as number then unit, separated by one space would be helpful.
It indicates 67.5 psi
